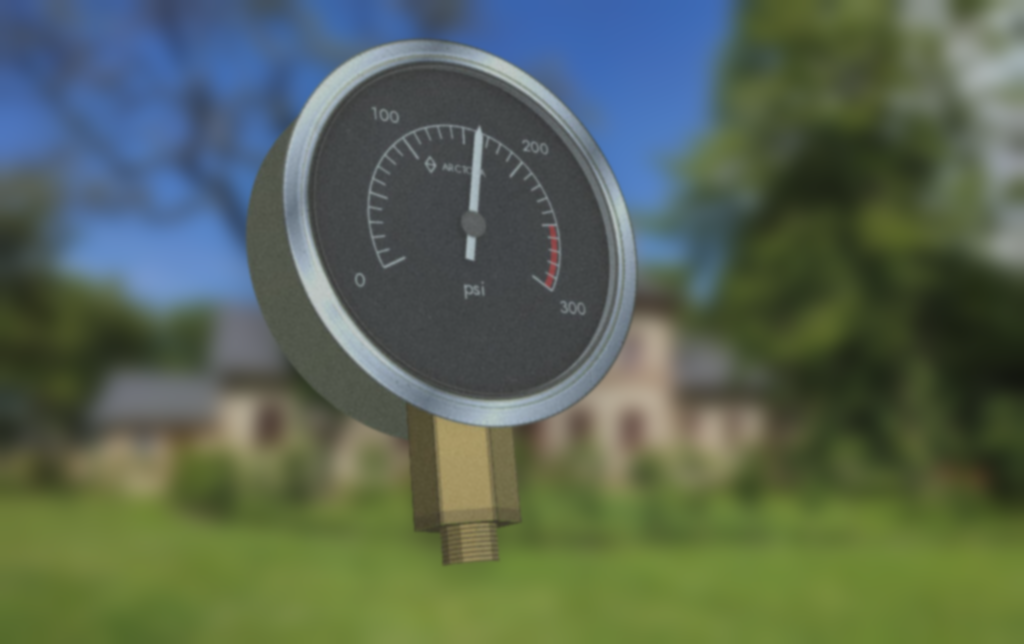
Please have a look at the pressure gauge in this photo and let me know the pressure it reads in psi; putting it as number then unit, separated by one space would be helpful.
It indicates 160 psi
